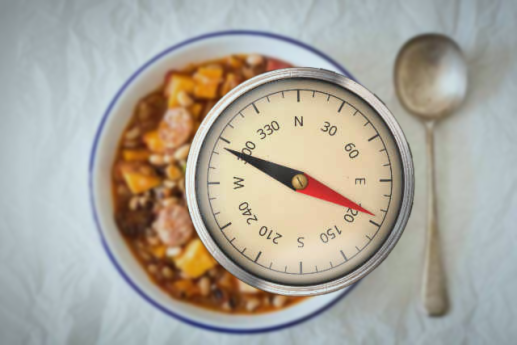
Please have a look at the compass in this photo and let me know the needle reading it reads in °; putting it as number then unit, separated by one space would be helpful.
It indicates 115 °
